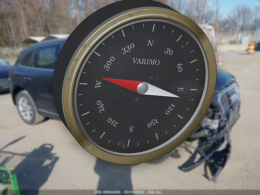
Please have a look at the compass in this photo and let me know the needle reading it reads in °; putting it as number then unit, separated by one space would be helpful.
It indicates 280 °
